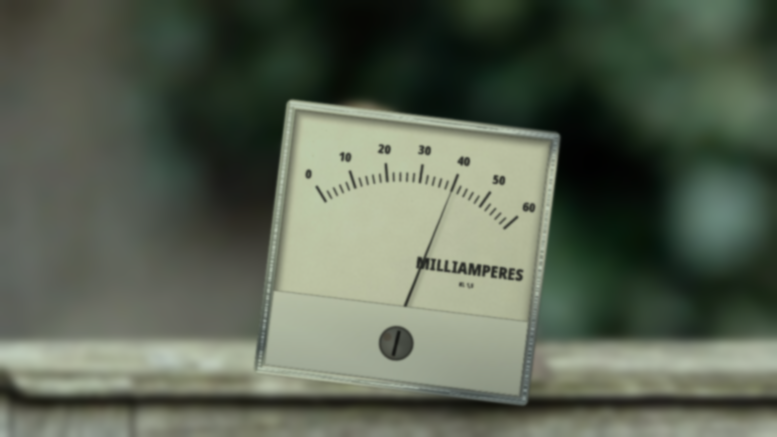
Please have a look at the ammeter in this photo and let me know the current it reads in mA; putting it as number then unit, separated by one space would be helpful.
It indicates 40 mA
